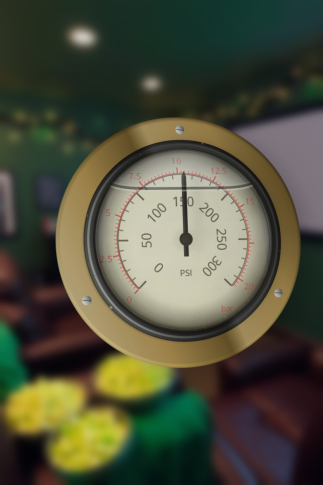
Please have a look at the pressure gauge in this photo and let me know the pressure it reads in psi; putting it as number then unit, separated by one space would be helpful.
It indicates 150 psi
